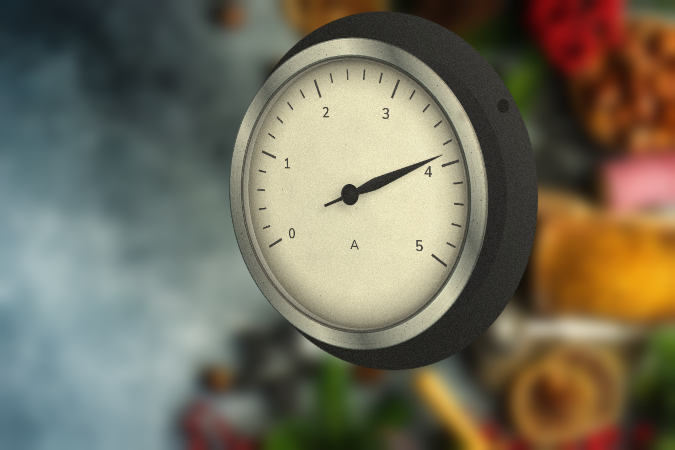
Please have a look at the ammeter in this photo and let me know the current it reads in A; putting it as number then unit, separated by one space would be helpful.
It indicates 3.9 A
